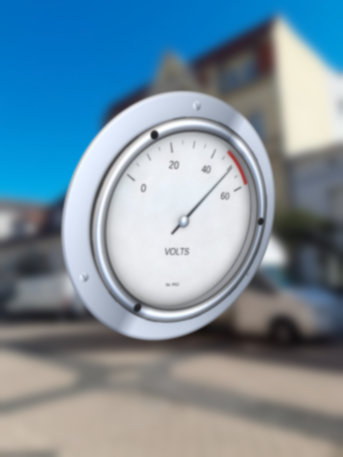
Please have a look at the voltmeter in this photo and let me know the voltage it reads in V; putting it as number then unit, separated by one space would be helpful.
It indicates 50 V
